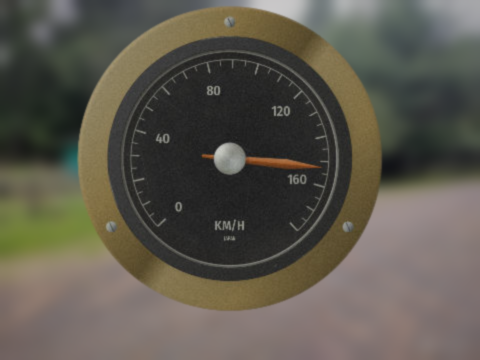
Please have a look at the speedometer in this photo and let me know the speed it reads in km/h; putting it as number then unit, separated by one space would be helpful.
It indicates 152.5 km/h
